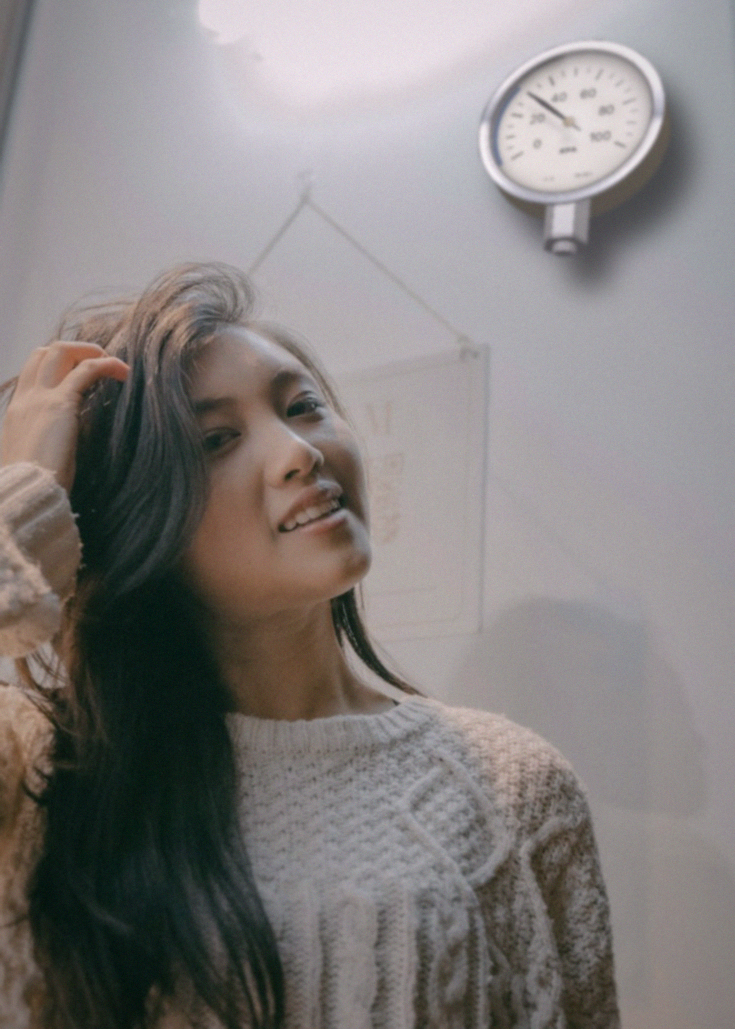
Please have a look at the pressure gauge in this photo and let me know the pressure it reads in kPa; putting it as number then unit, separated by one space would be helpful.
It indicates 30 kPa
